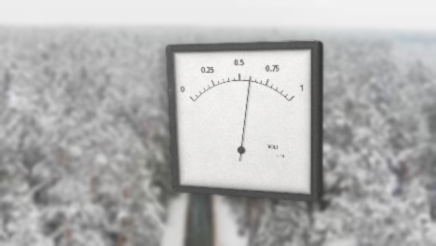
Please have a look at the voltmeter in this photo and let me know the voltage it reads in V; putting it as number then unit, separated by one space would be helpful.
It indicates 0.6 V
